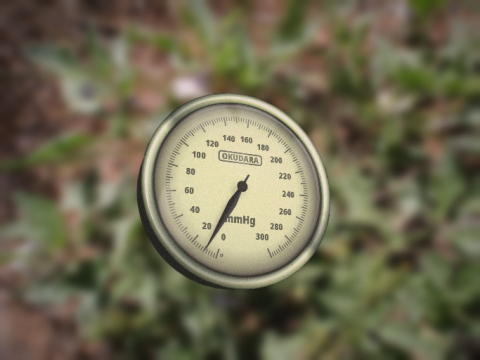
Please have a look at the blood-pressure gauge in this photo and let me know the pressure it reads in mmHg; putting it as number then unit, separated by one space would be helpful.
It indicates 10 mmHg
